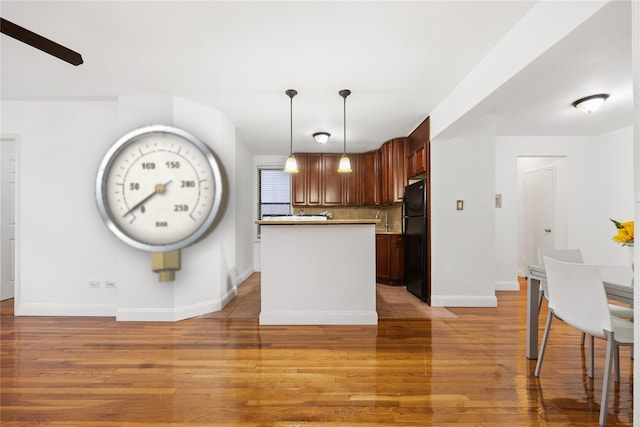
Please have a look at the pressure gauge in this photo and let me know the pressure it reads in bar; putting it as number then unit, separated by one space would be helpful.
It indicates 10 bar
